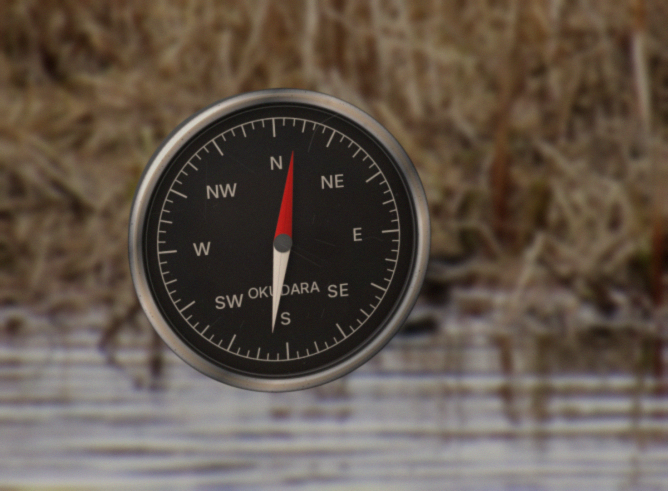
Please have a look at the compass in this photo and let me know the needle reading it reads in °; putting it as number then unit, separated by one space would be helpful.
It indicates 10 °
